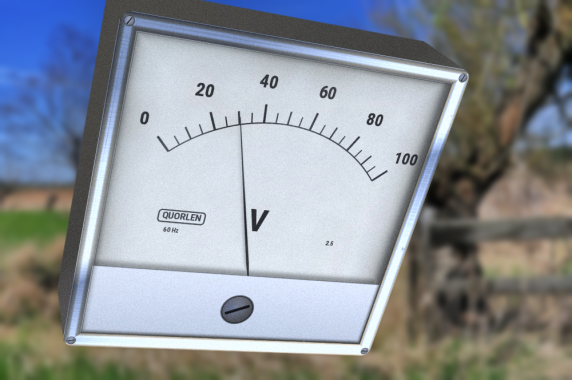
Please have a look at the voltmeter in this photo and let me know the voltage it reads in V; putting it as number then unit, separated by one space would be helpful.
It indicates 30 V
